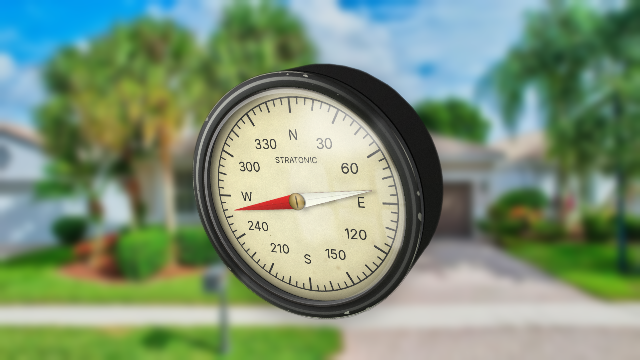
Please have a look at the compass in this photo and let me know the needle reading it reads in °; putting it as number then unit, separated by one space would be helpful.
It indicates 260 °
